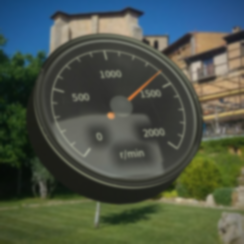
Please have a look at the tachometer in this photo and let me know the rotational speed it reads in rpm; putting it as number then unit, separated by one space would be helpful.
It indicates 1400 rpm
